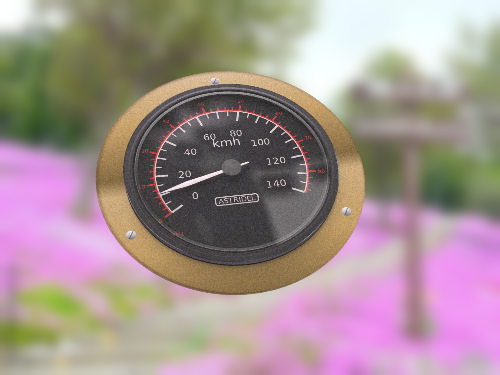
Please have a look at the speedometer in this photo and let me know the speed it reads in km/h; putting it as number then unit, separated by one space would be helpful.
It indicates 10 km/h
